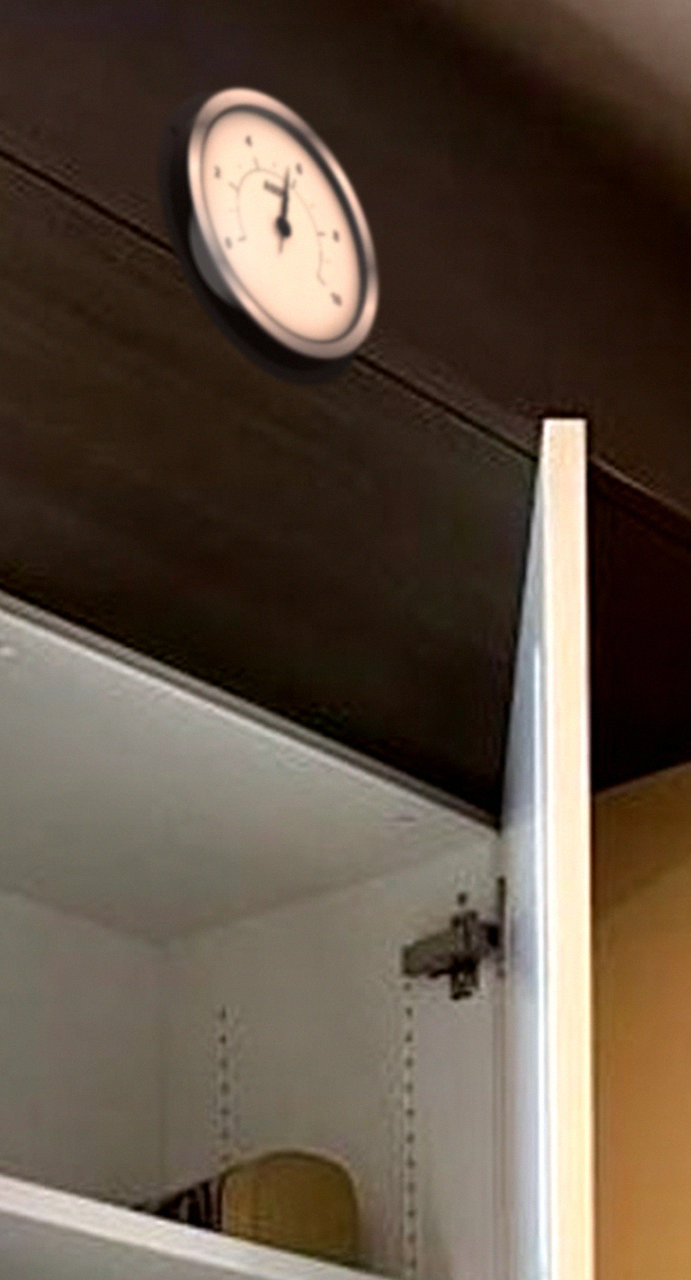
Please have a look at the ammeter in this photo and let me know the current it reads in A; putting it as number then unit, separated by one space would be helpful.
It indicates 5.5 A
